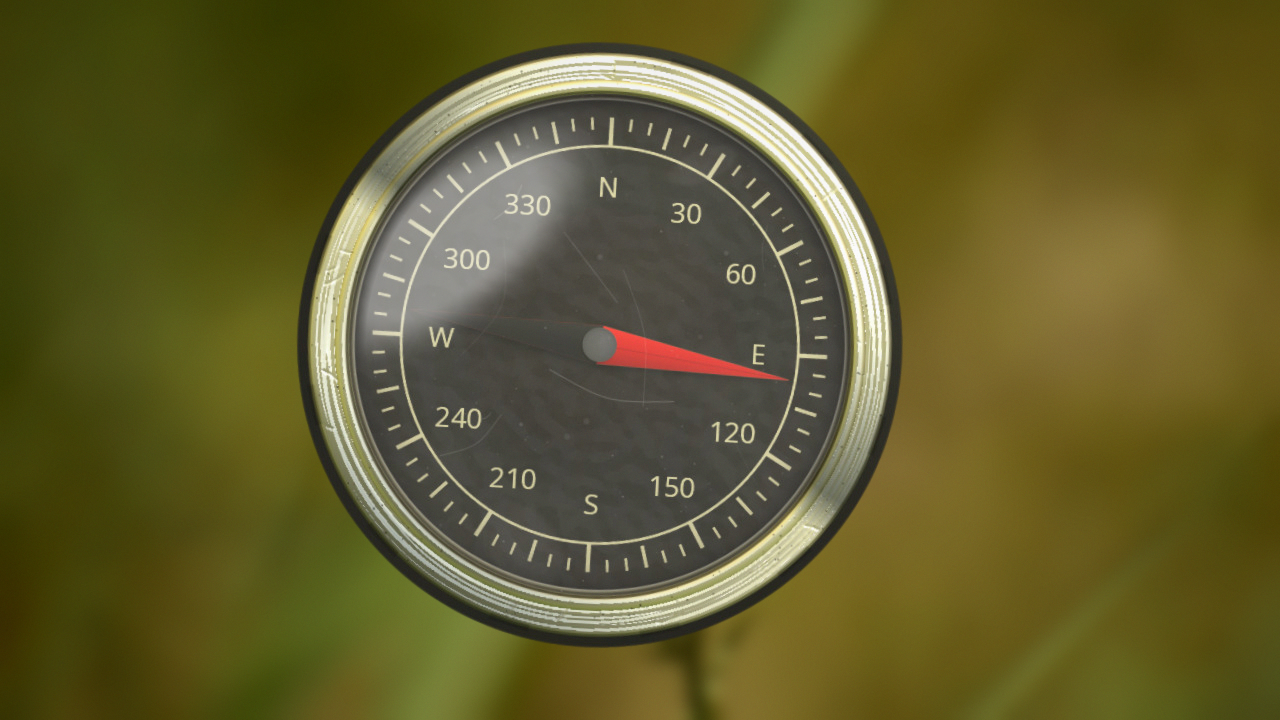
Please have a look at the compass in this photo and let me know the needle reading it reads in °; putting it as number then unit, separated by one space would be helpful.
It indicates 97.5 °
